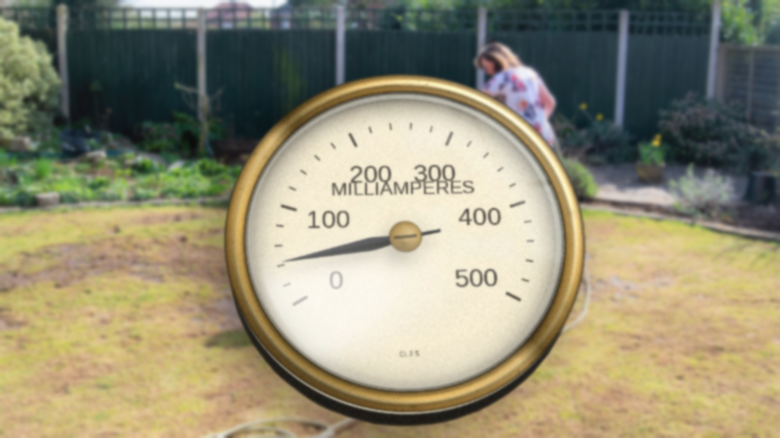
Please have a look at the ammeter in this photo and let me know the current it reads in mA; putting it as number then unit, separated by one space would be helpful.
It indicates 40 mA
